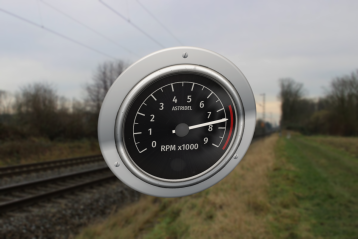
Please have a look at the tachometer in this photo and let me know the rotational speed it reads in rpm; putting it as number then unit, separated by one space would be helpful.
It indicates 7500 rpm
